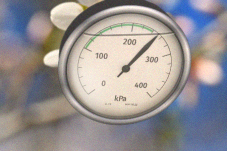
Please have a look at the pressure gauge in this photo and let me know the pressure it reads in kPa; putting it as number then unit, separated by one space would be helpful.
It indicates 250 kPa
